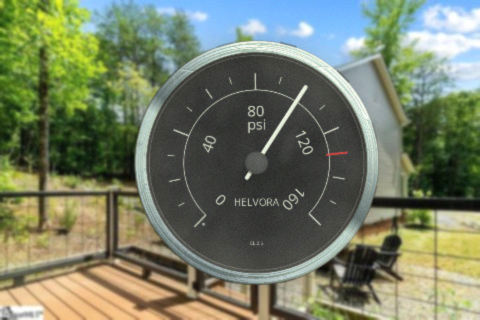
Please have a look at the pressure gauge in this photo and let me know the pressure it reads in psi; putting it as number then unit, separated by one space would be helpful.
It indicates 100 psi
